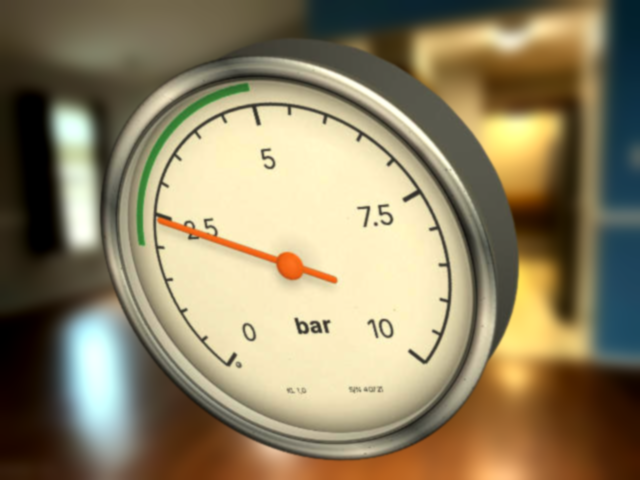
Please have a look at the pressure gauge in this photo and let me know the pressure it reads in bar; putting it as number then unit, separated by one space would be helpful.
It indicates 2.5 bar
